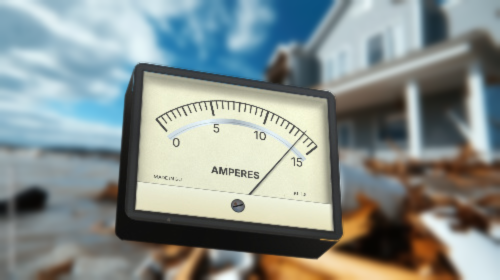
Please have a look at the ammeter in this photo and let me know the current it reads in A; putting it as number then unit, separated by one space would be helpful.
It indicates 13.5 A
